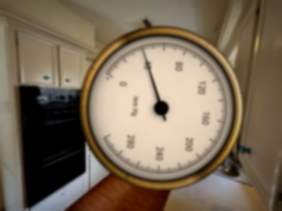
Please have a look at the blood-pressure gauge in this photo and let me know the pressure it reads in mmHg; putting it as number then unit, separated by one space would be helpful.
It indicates 40 mmHg
